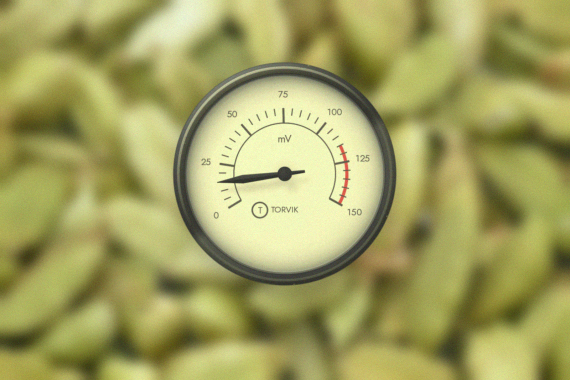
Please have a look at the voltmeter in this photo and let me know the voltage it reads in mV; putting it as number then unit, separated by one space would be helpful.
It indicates 15 mV
